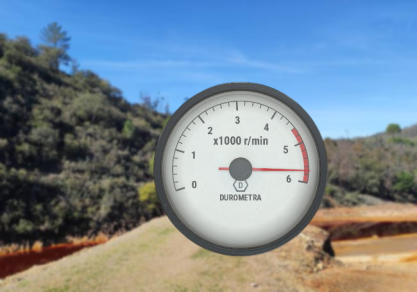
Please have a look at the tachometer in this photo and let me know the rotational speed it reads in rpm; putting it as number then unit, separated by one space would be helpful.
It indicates 5700 rpm
